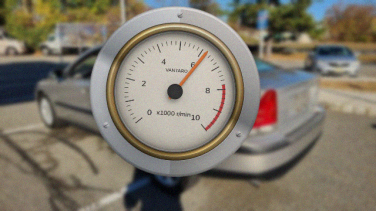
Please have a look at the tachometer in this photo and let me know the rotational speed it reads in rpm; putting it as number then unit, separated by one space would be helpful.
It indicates 6200 rpm
